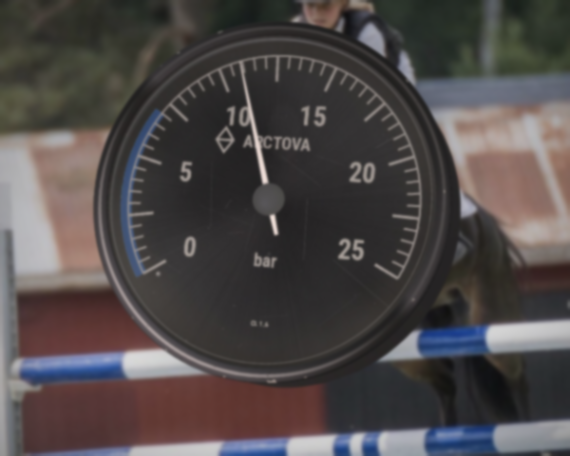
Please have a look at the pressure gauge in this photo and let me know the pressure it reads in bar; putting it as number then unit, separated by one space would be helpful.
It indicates 11 bar
